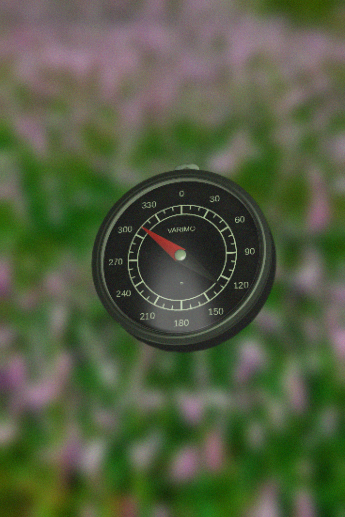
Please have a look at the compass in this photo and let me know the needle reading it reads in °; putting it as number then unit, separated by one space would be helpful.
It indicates 310 °
